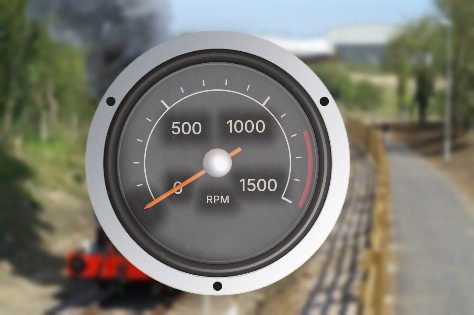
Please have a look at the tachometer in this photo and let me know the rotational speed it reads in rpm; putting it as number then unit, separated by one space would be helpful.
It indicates 0 rpm
